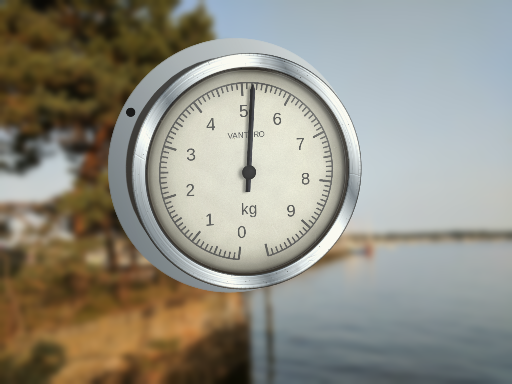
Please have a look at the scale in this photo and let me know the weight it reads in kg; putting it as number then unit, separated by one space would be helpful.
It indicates 5.2 kg
